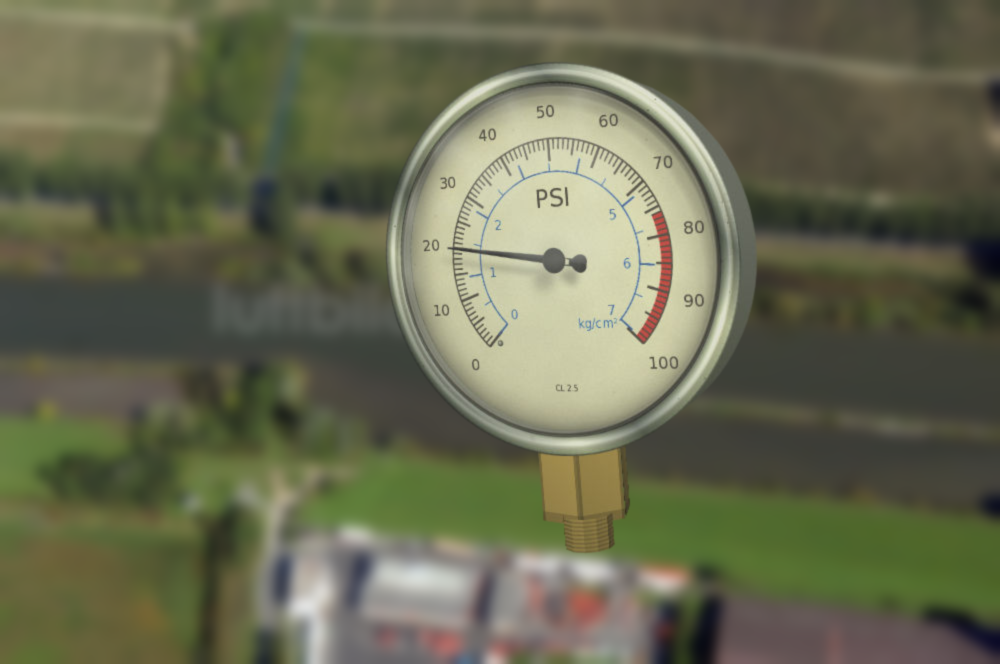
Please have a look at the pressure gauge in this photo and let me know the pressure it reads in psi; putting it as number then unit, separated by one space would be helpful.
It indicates 20 psi
